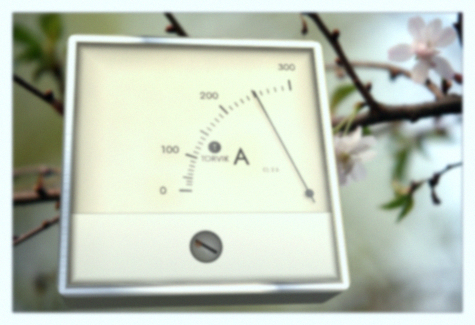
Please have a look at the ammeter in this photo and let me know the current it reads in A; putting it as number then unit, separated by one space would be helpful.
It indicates 250 A
